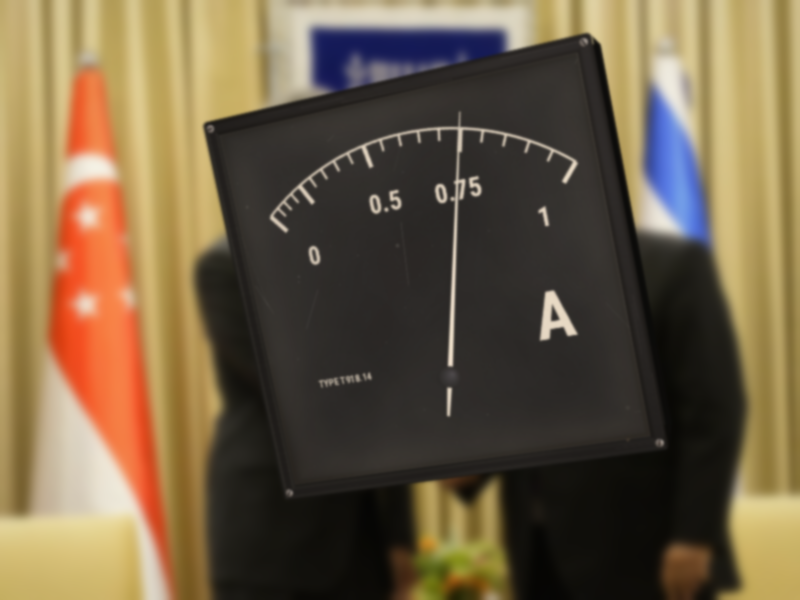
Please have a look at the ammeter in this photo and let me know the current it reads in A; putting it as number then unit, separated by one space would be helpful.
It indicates 0.75 A
